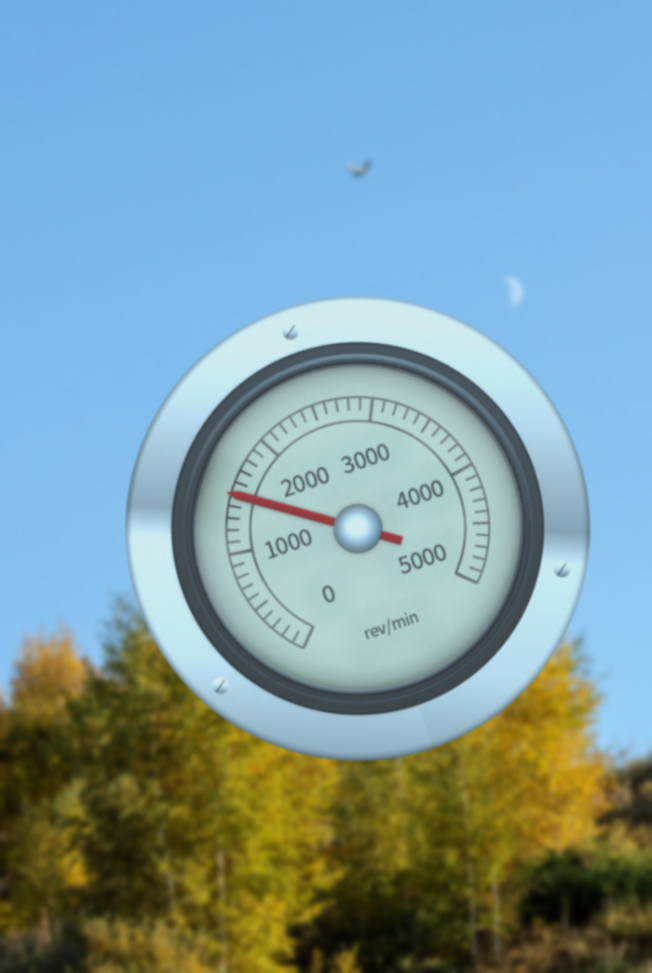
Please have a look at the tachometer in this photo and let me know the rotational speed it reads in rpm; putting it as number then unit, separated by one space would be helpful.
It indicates 1500 rpm
